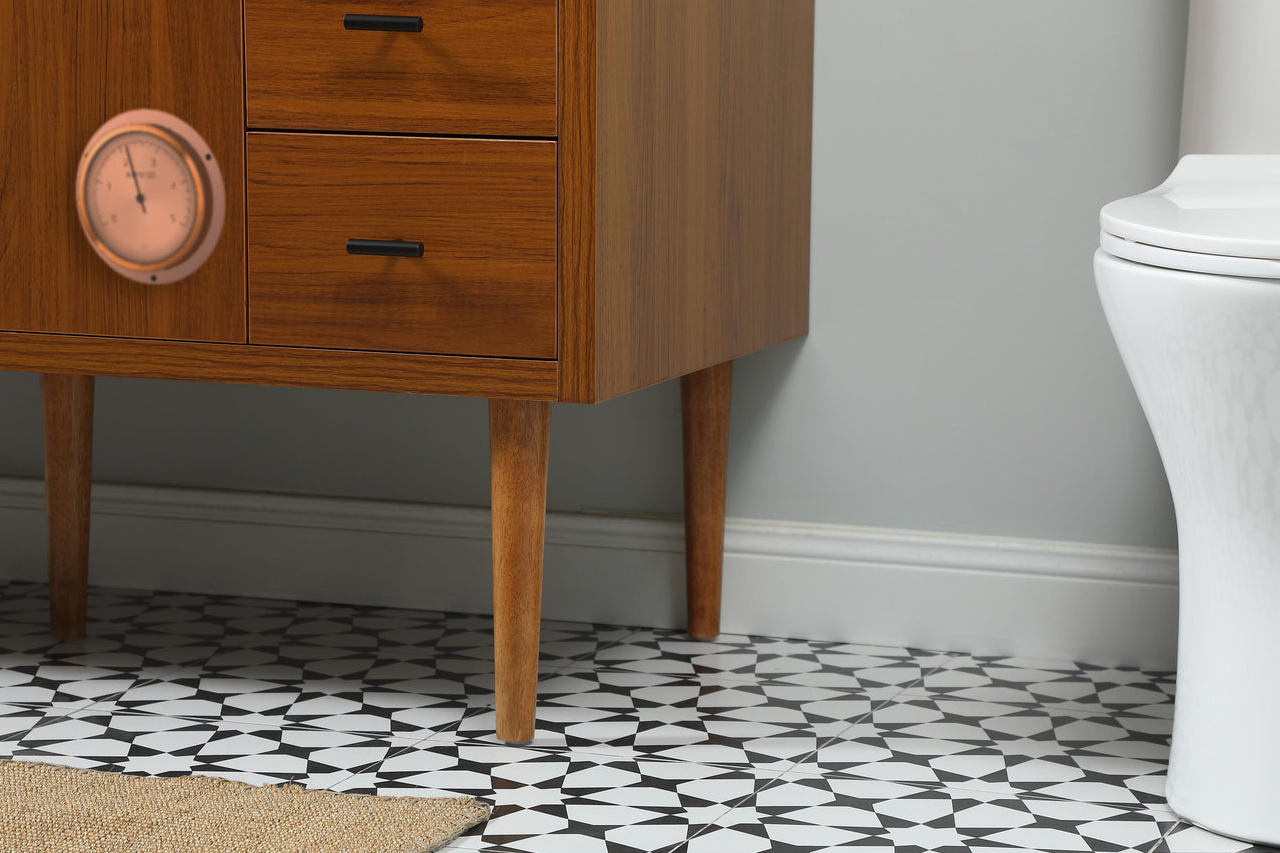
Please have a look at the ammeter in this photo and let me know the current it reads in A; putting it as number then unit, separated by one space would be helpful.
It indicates 2.2 A
